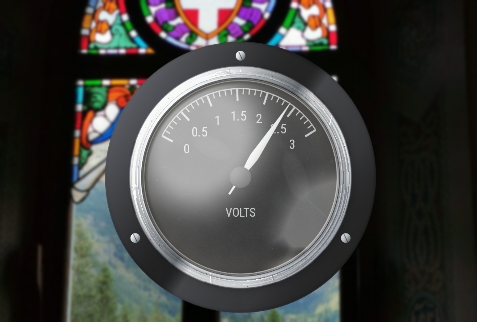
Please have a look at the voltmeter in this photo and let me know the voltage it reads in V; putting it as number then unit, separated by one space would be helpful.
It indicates 2.4 V
